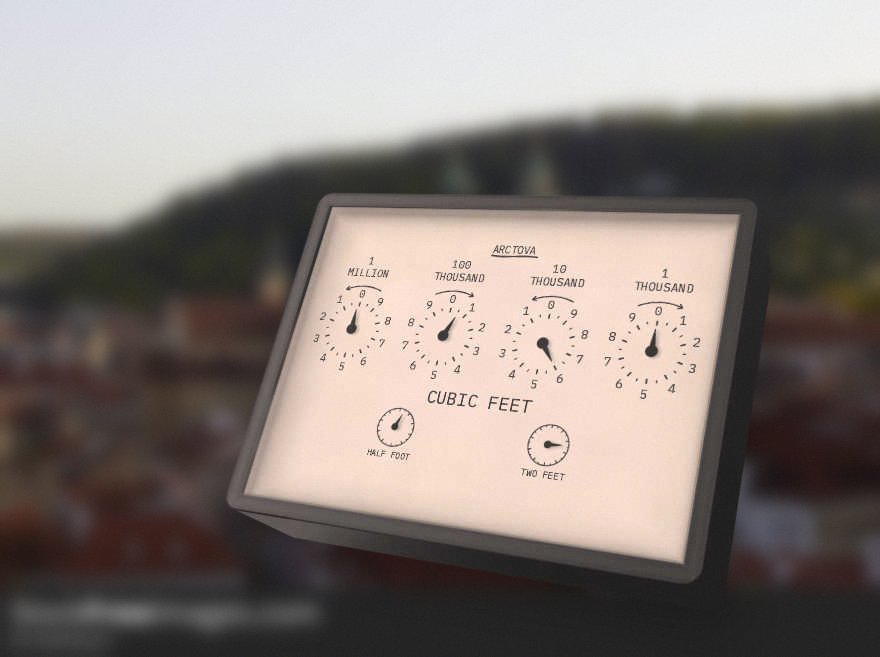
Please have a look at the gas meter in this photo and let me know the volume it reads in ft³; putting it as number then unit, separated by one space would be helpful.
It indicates 6000 ft³
